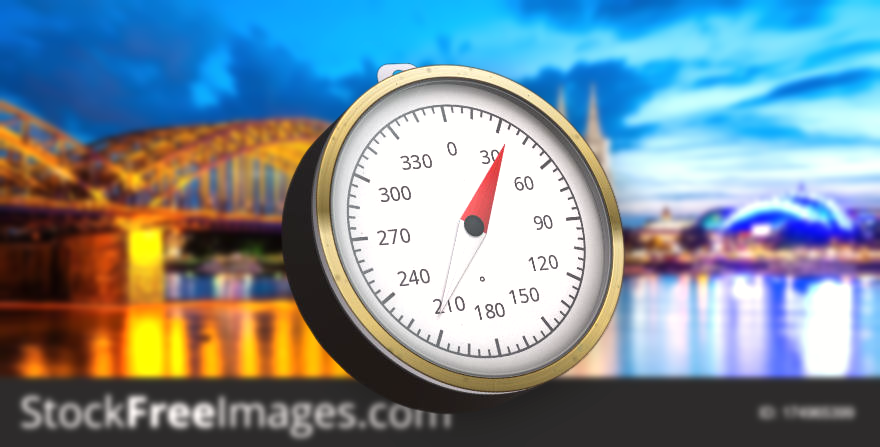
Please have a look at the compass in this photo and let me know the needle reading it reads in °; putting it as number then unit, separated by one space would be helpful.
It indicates 35 °
